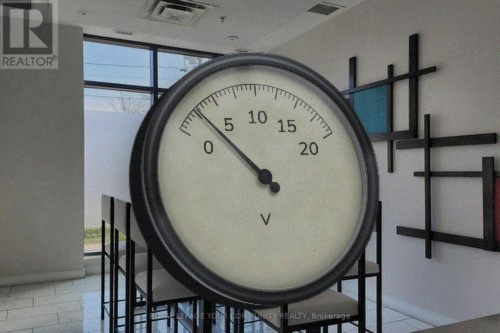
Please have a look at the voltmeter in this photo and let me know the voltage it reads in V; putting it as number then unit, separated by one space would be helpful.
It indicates 2.5 V
